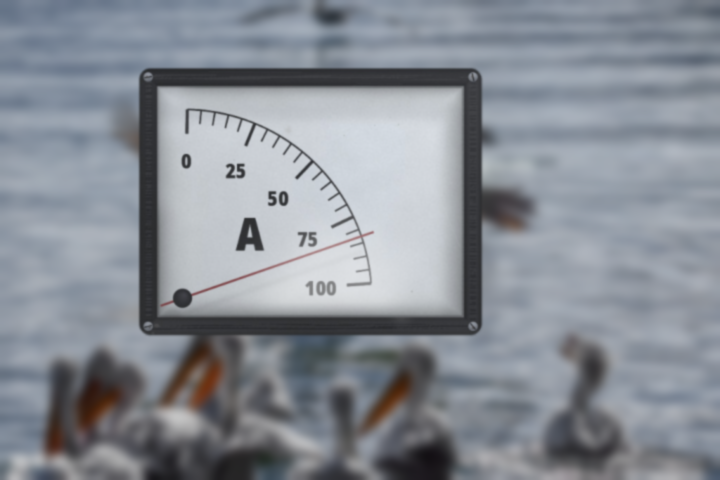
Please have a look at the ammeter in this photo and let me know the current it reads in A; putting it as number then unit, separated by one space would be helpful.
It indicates 82.5 A
